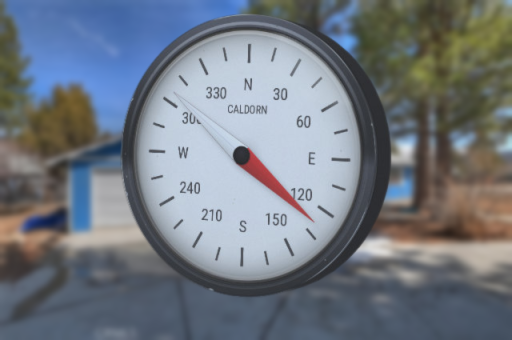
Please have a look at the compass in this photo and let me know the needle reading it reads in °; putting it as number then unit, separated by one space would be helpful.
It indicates 127.5 °
